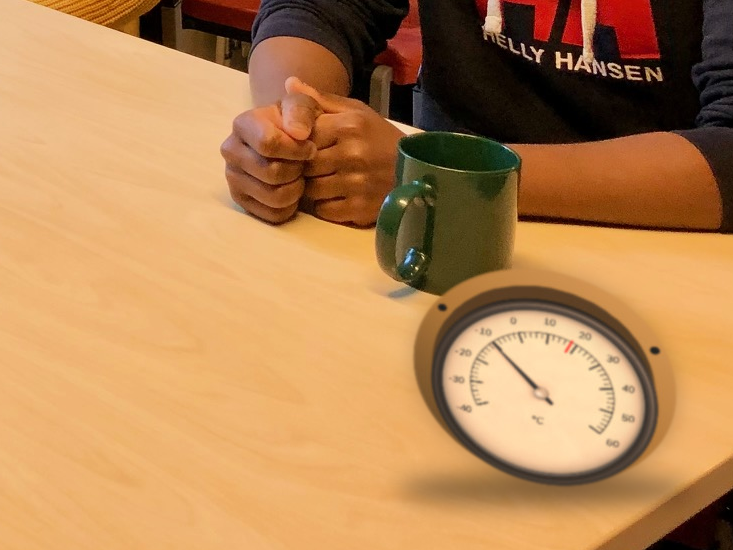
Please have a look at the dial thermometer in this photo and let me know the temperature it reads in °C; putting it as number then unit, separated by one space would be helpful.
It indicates -10 °C
